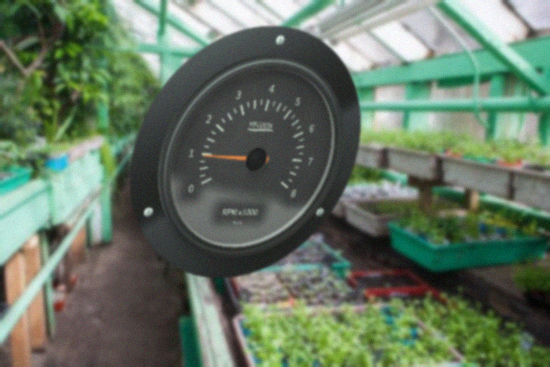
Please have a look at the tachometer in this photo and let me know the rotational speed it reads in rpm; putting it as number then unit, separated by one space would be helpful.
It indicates 1000 rpm
